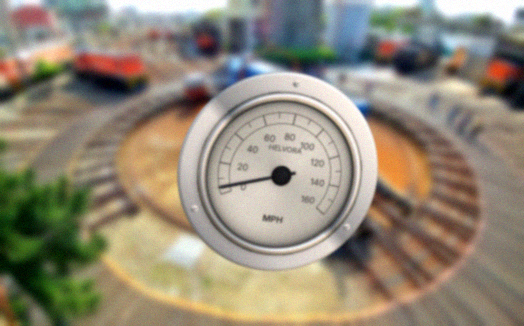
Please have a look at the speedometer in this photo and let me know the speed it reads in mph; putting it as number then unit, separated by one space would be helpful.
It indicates 5 mph
